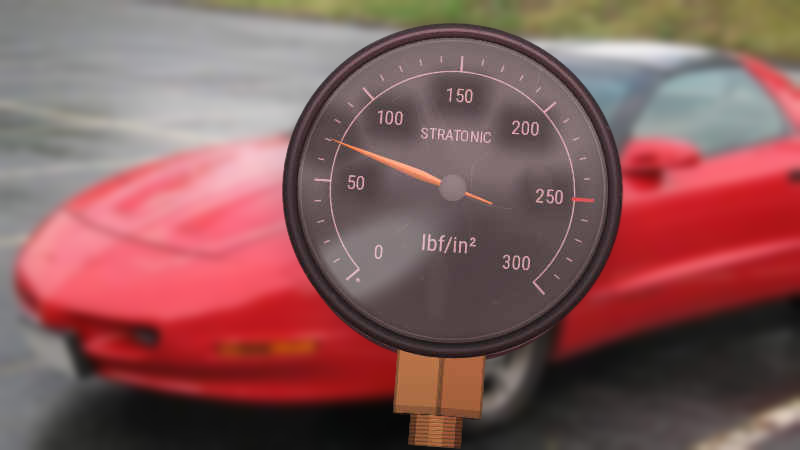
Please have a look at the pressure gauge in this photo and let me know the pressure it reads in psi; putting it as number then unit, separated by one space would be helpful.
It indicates 70 psi
